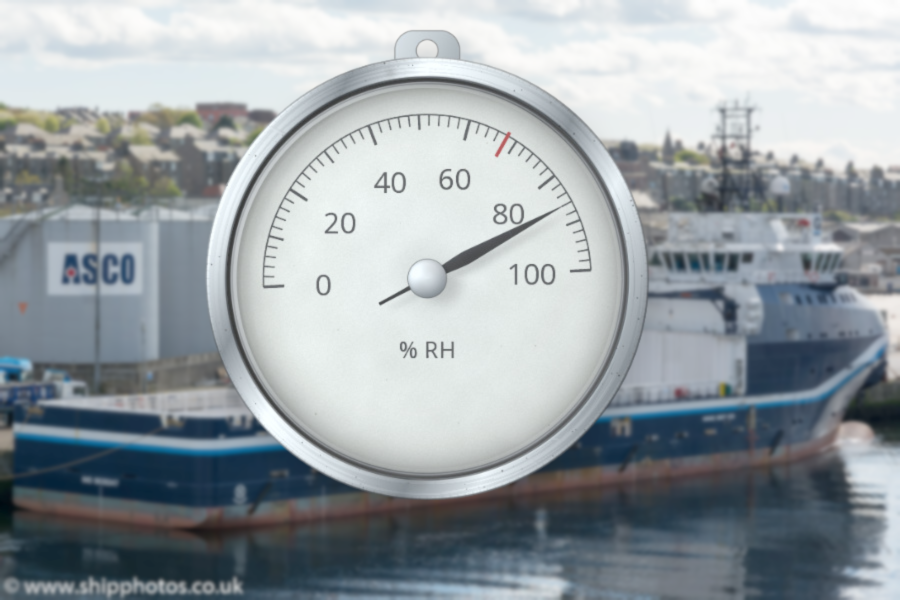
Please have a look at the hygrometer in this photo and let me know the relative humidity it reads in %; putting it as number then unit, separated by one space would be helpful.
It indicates 86 %
